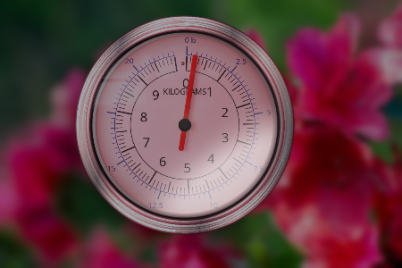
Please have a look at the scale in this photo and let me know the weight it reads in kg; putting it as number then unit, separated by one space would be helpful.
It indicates 0.2 kg
